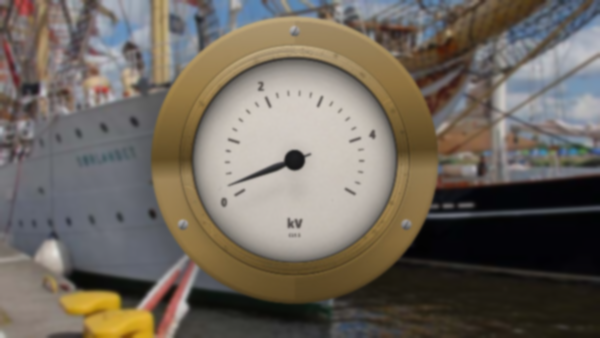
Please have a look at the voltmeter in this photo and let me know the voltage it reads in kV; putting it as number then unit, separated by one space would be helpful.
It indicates 0.2 kV
